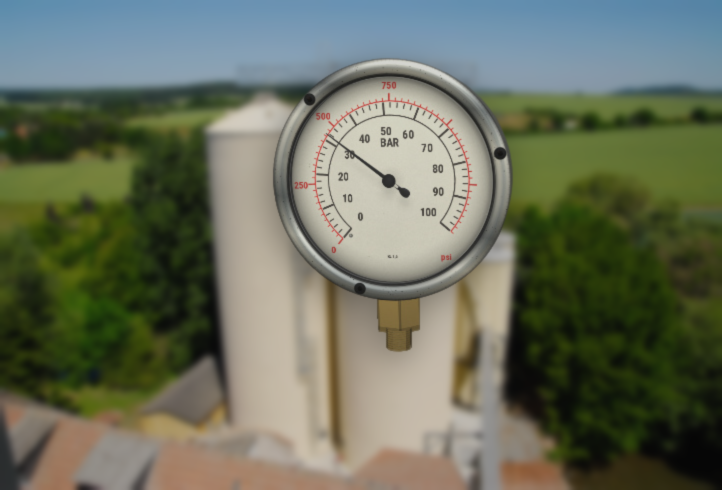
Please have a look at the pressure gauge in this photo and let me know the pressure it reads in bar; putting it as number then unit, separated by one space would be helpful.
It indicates 32 bar
